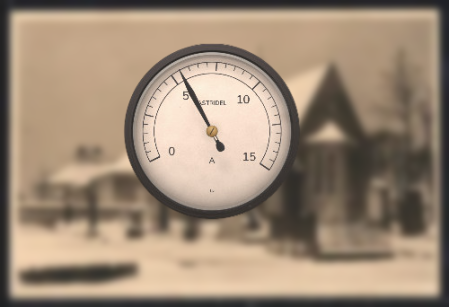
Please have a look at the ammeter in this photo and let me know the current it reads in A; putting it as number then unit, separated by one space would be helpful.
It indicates 5.5 A
